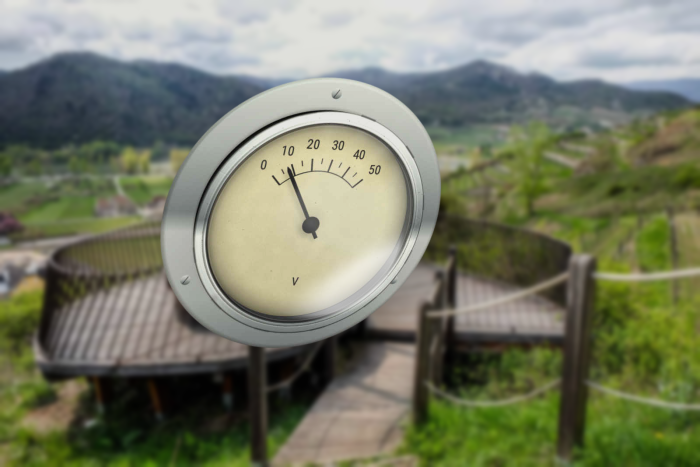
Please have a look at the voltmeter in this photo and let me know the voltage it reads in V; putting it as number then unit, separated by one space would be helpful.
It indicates 7.5 V
